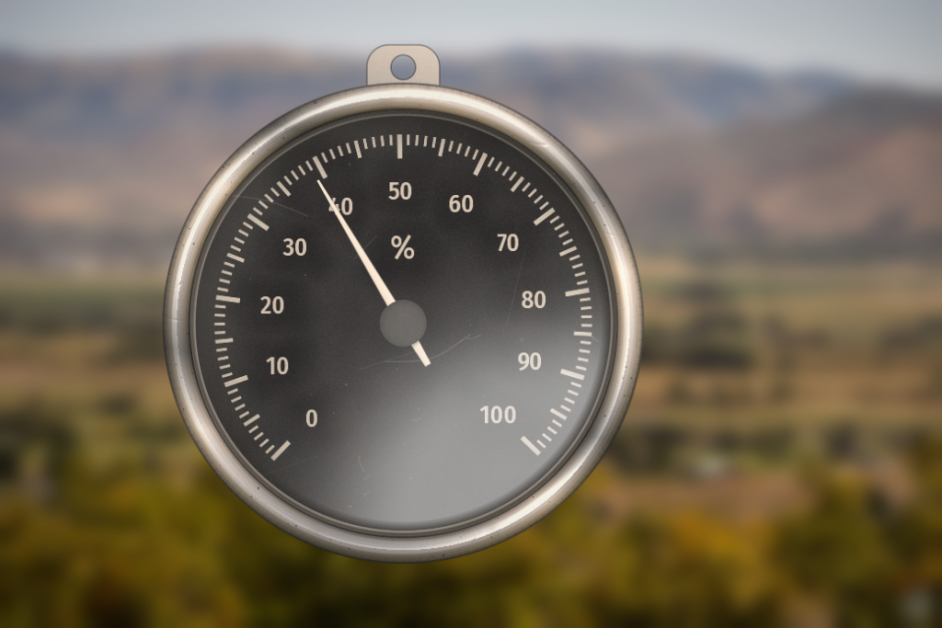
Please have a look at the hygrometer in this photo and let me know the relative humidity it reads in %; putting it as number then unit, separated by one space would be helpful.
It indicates 39 %
